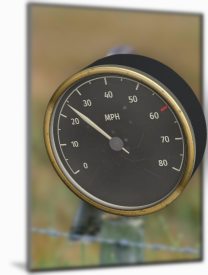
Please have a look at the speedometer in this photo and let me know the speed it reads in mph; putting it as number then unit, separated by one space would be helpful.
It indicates 25 mph
